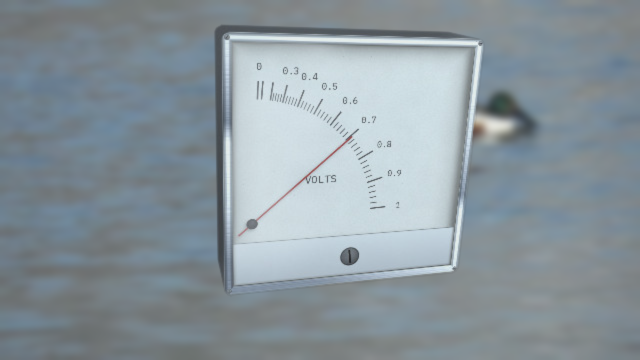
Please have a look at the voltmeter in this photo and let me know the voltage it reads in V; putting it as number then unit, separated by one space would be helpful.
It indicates 0.7 V
